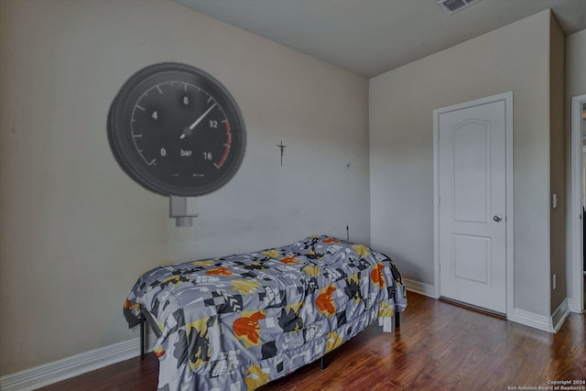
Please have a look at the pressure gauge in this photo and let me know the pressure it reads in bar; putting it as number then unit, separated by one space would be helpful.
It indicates 10.5 bar
